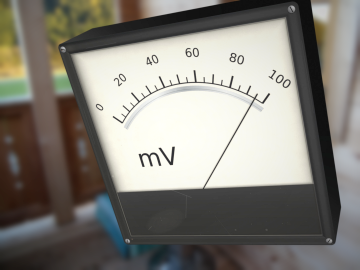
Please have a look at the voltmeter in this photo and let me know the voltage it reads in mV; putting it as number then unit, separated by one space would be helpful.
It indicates 95 mV
